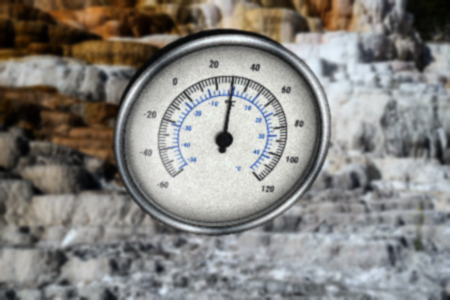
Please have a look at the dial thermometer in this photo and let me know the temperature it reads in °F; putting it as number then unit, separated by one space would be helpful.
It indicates 30 °F
